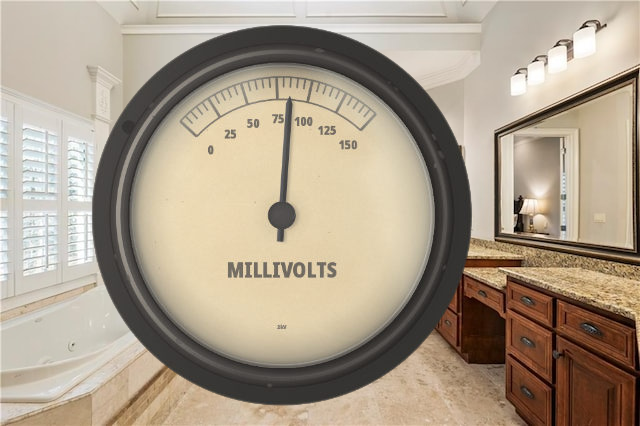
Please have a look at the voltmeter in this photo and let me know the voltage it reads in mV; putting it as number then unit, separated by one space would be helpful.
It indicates 85 mV
